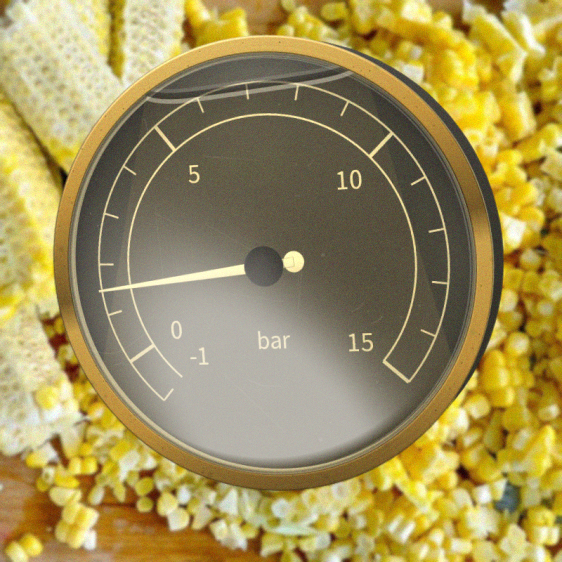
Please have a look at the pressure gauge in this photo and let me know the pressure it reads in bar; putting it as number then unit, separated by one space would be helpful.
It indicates 1.5 bar
